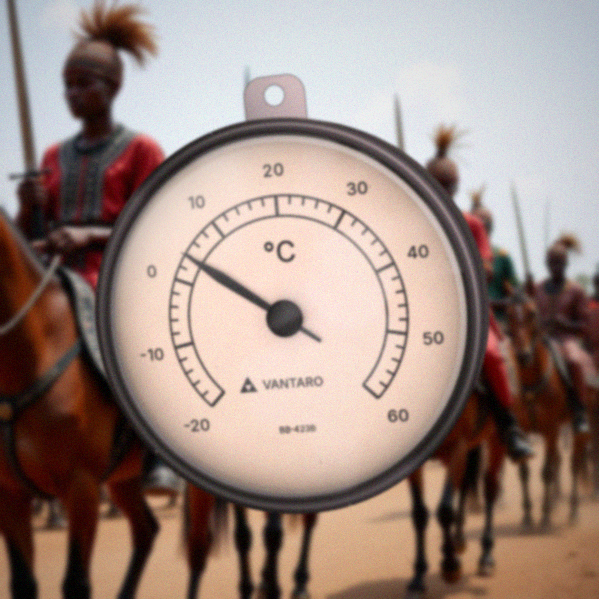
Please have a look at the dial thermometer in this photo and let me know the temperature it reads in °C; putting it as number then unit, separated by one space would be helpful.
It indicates 4 °C
